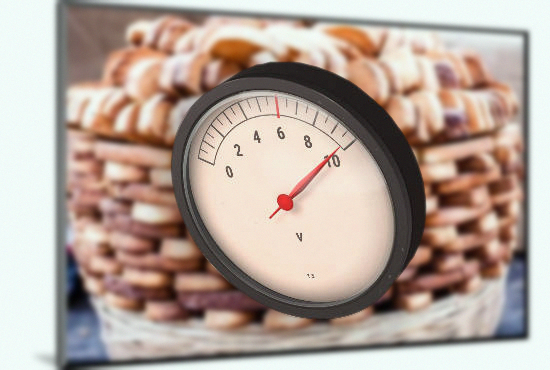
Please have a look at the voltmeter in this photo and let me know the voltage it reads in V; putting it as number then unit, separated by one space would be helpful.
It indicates 9.75 V
